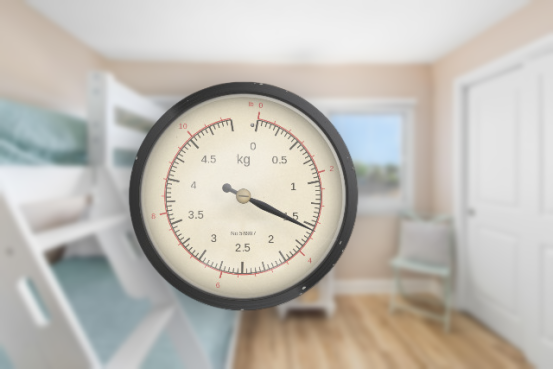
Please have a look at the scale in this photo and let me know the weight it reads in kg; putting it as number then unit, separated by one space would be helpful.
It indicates 1.55 kg
